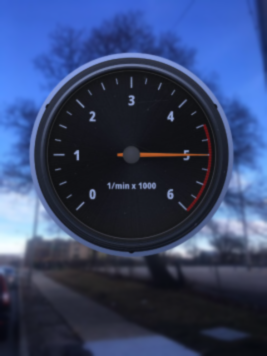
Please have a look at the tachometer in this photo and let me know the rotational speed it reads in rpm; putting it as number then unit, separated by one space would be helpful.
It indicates 5000 rpm
